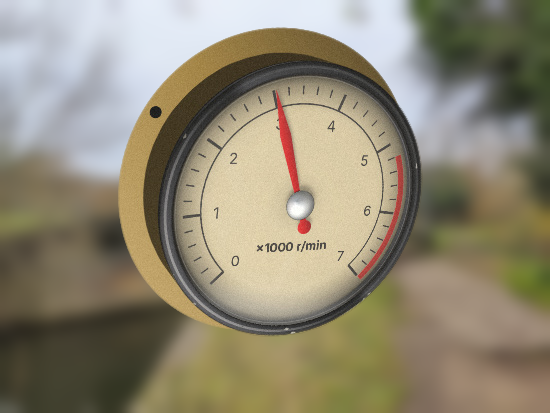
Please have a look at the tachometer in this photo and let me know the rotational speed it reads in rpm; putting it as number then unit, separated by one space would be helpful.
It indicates 3000 rpm
